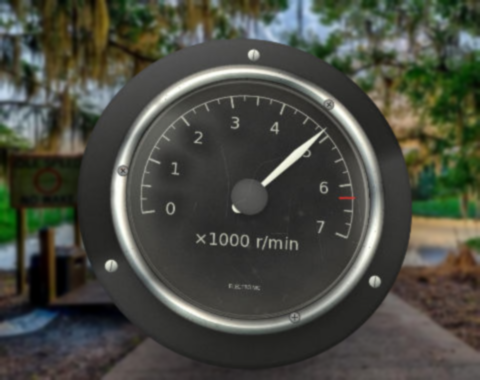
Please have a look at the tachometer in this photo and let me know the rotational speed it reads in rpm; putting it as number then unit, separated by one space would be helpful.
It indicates 4875 rpm
